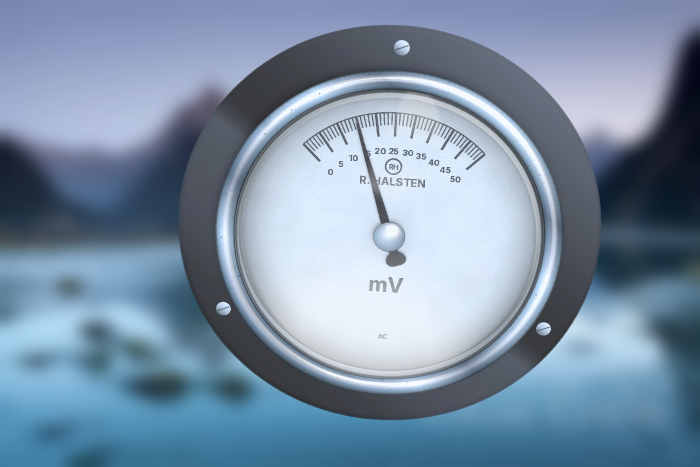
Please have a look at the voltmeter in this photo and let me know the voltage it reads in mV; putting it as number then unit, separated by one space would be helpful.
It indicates 15 mV
